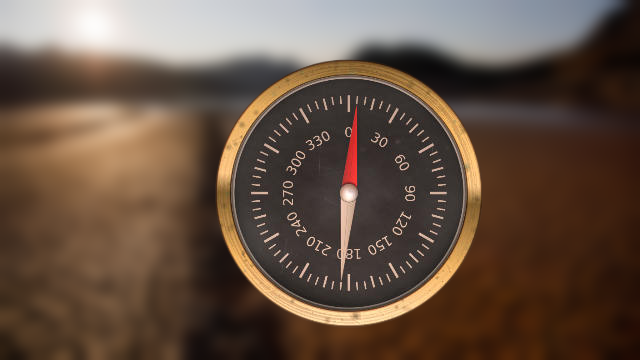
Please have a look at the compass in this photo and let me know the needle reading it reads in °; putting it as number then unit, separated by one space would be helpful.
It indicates 5 °
